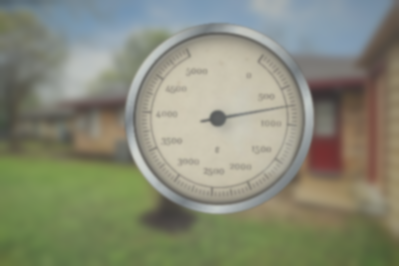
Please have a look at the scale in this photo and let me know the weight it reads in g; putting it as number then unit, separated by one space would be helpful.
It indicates 750 g
